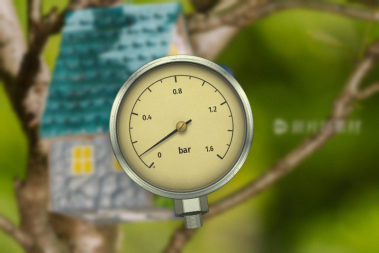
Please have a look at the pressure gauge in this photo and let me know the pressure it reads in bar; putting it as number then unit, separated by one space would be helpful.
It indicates 0.1 bar
